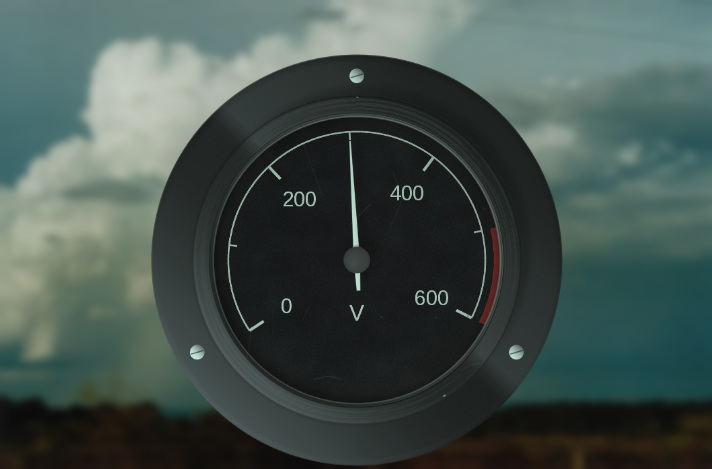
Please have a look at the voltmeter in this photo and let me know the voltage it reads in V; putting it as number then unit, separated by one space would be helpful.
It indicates 300 V
